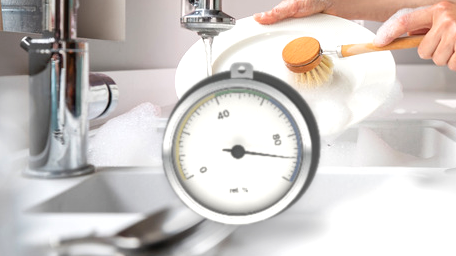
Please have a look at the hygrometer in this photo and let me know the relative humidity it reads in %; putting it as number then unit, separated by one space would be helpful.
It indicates 90 %
